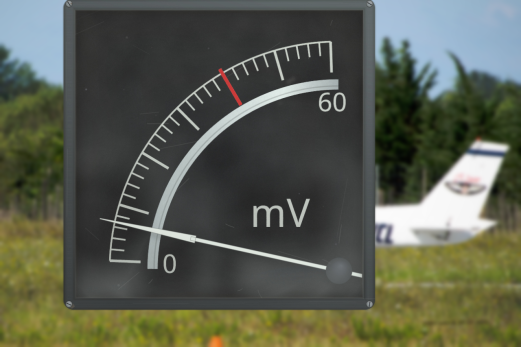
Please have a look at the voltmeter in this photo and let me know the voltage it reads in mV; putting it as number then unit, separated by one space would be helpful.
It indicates 7 mV
